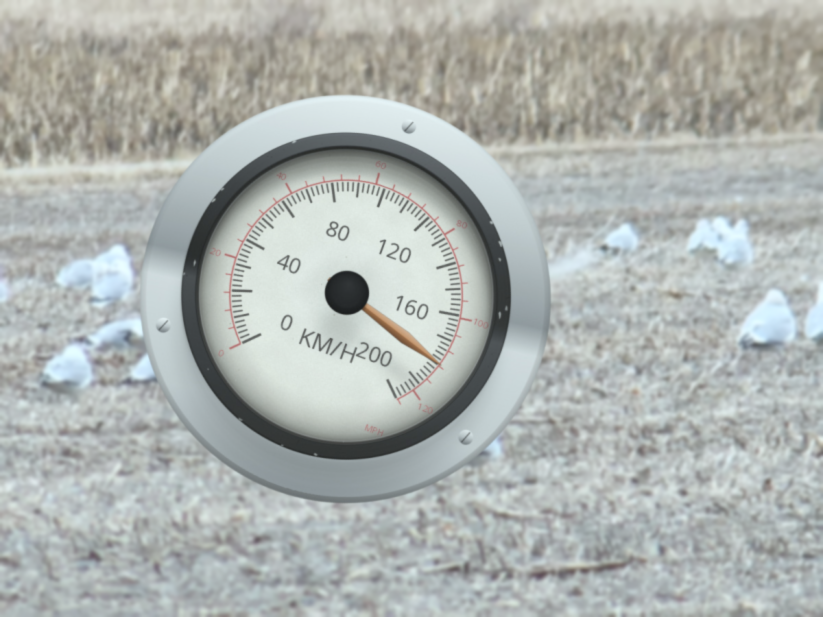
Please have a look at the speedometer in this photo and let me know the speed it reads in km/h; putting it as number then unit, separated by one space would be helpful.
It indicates 180 km/h
